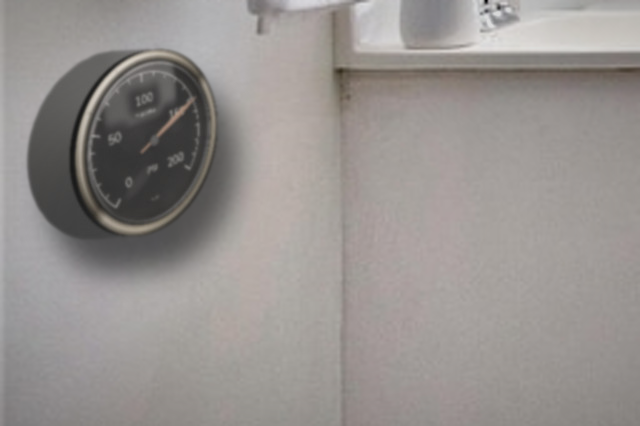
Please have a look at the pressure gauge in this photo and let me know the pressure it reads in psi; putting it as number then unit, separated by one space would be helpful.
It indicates 150 psi
